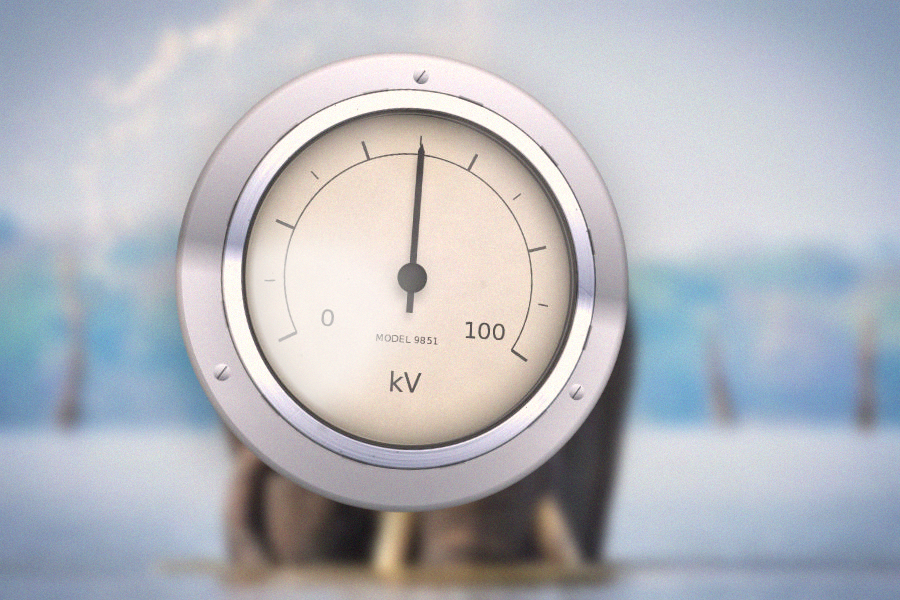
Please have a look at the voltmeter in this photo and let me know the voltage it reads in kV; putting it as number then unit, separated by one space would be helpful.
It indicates 50 kV
